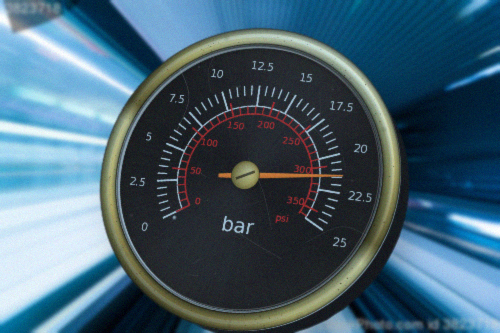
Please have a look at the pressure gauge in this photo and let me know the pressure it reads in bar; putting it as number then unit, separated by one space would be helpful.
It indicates 21.5 bar
